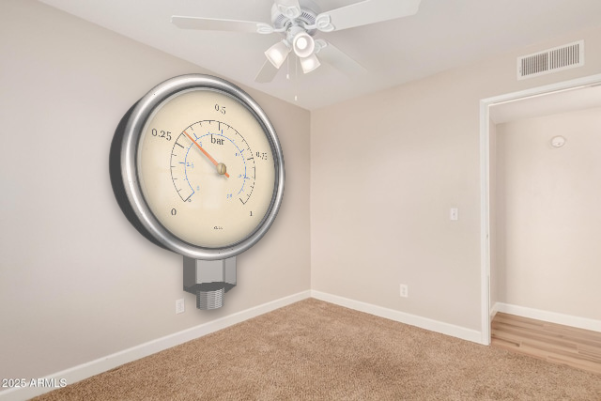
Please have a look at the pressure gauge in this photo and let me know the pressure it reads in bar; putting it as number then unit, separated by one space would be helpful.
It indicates 0.3 bar
